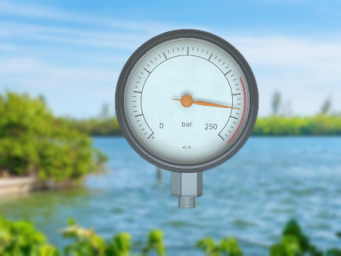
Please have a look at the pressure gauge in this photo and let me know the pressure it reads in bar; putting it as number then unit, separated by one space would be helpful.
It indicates 215 bar
